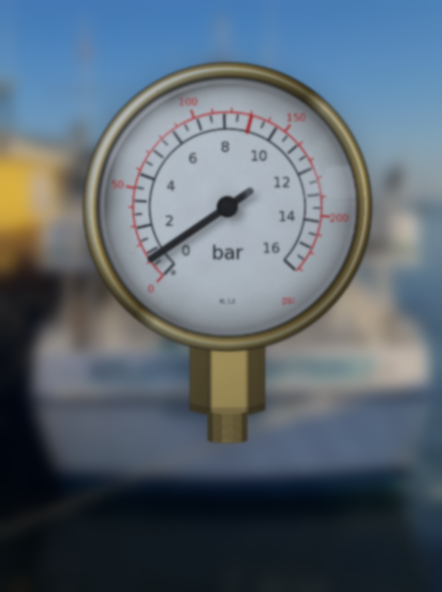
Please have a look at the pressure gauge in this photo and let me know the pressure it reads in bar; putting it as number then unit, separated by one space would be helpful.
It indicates 0.75 bar
